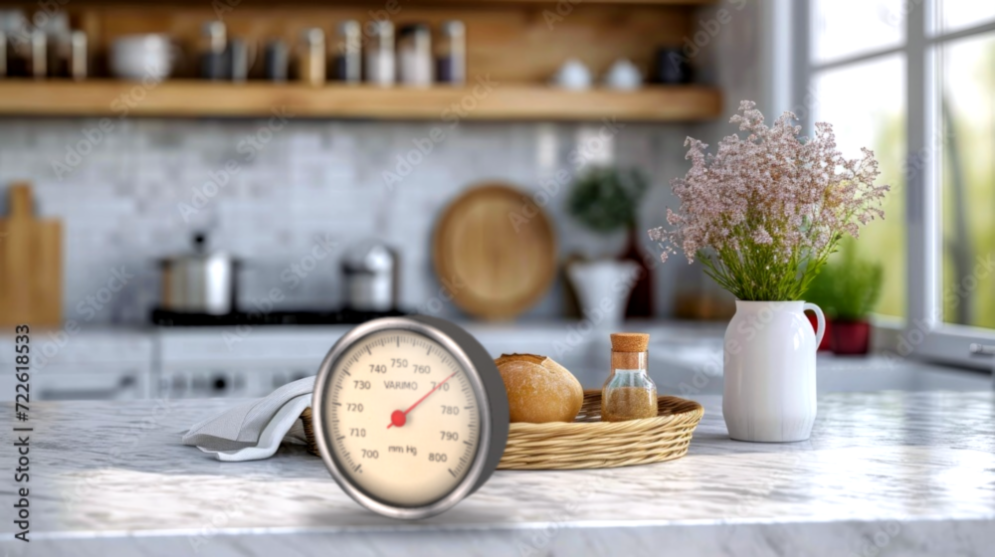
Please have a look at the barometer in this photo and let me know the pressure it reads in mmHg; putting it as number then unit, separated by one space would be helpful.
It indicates 770 mmHg
